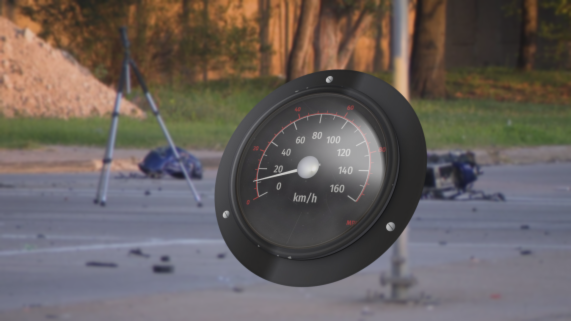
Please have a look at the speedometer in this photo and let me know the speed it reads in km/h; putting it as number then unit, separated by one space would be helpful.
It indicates 10 km/h
